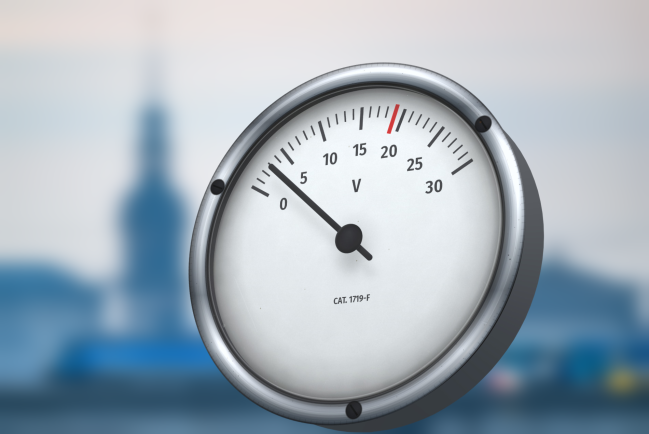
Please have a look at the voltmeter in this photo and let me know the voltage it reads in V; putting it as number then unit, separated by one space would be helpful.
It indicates 3 V
